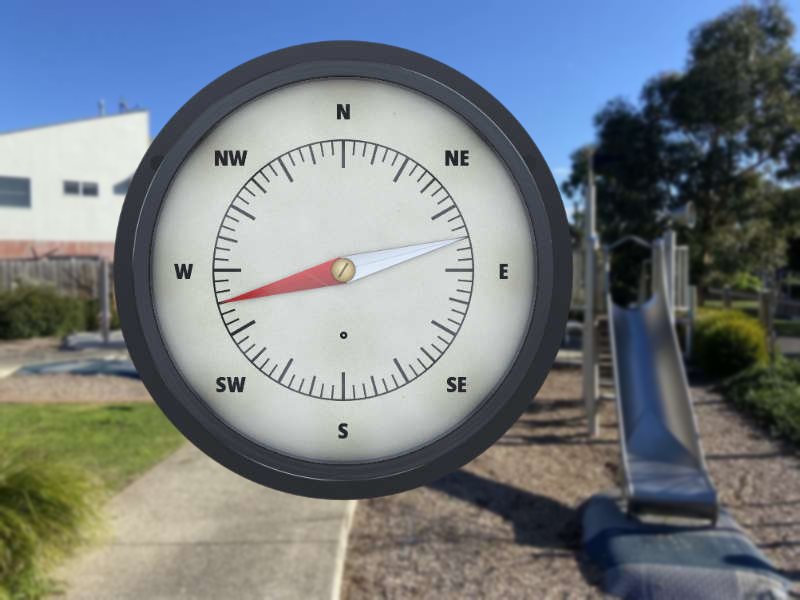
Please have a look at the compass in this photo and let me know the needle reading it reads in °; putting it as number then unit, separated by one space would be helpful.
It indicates 255 °
